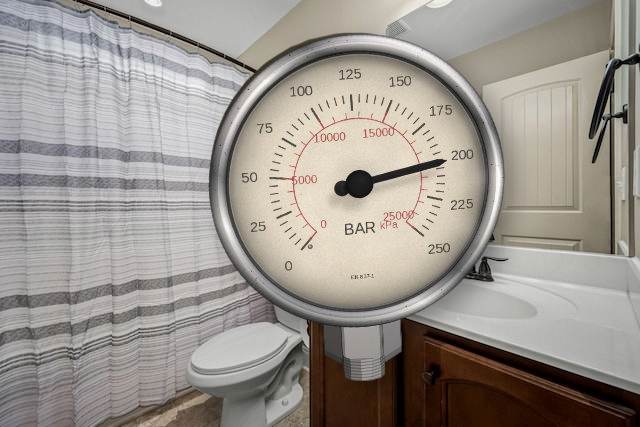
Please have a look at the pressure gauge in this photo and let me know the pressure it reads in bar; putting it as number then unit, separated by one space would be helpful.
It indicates 200 bar
